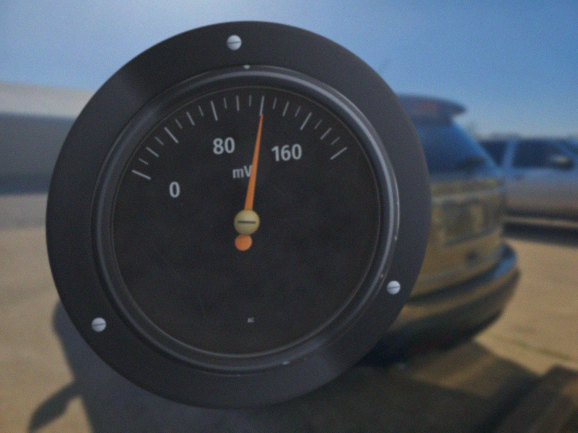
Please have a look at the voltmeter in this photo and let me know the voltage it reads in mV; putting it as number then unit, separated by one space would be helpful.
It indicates 120 mV
